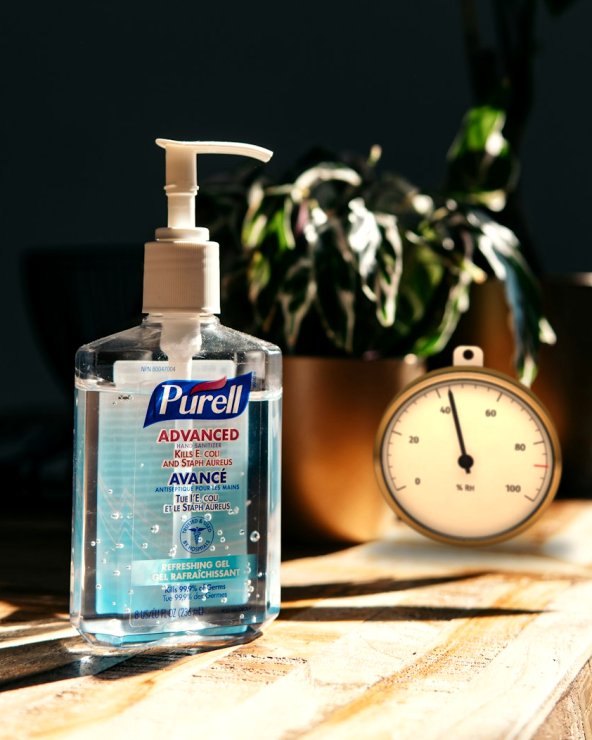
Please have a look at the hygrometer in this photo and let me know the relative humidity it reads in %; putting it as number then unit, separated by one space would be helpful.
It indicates 44 %
